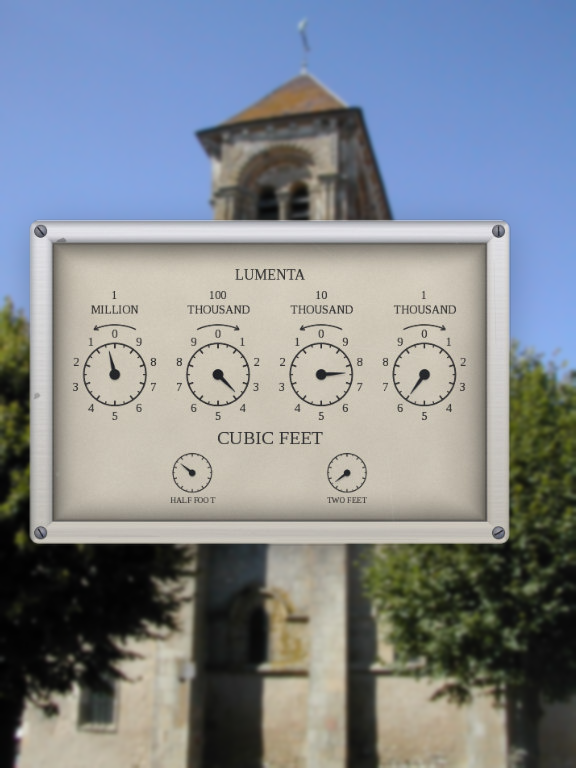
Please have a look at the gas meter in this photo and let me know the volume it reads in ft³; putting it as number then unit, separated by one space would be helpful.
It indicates 37600 ft³
